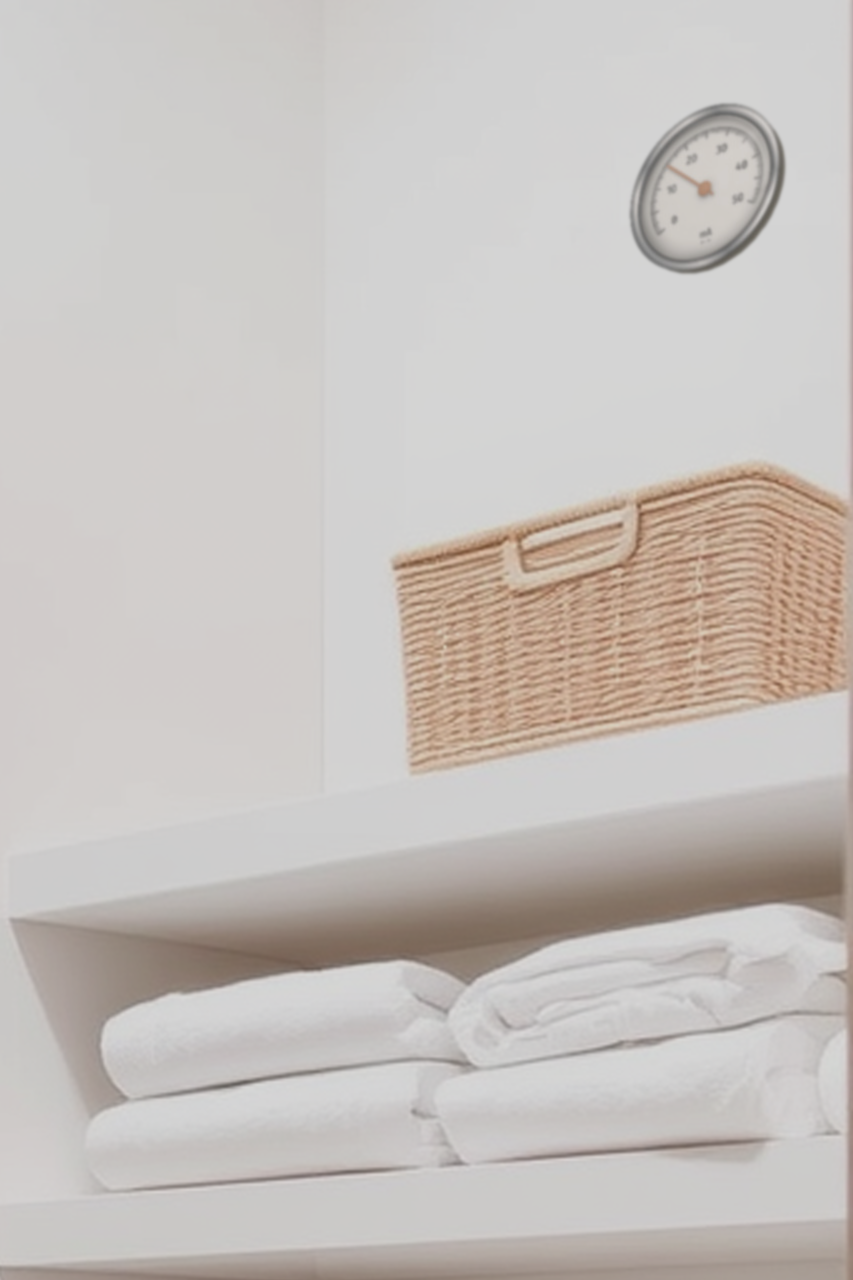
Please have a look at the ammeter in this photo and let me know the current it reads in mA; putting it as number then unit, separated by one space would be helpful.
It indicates 15 mA
